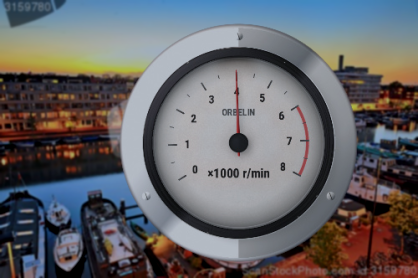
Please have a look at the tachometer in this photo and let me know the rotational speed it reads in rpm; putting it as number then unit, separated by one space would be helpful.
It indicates 4000 rpm
